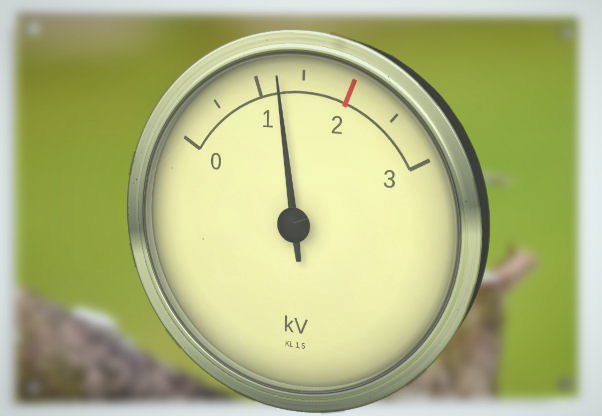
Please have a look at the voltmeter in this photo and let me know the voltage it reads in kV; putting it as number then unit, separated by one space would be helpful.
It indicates 1.25 kV
